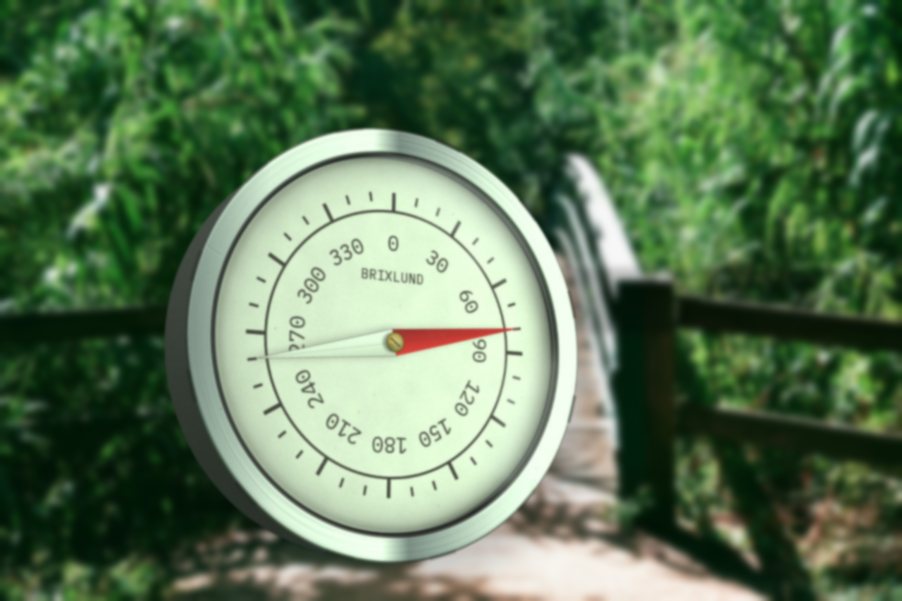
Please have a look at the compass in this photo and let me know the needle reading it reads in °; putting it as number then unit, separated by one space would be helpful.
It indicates 80 °
